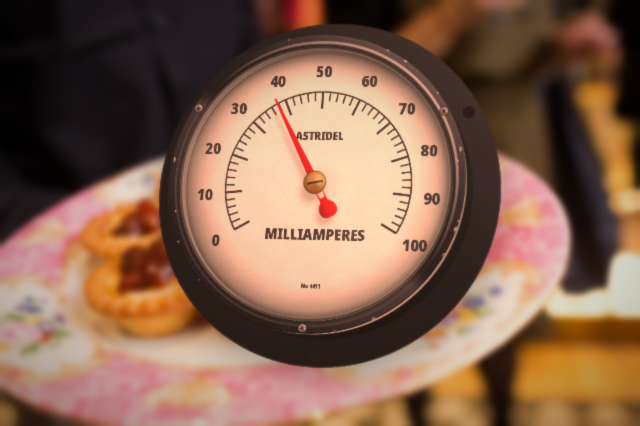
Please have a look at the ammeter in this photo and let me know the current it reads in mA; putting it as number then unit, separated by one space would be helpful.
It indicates 38 mA
